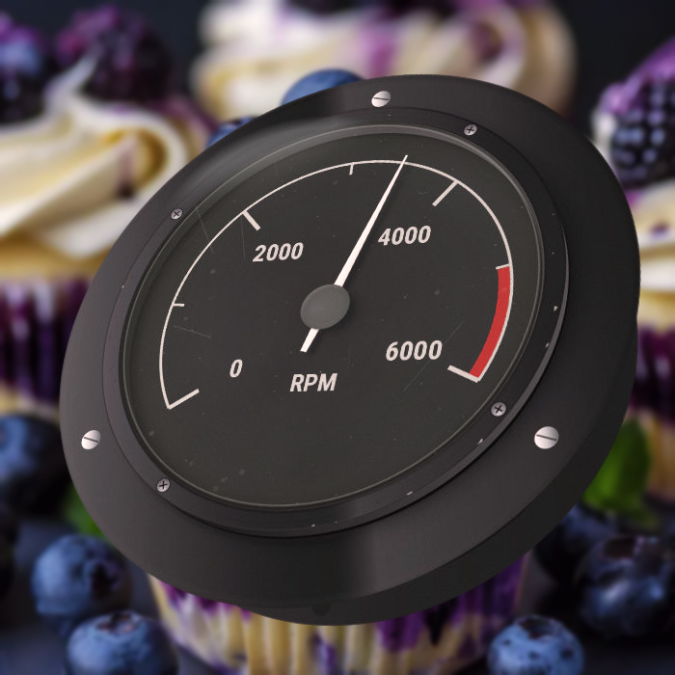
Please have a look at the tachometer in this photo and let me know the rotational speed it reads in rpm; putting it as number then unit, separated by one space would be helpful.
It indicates 3500 rpm
